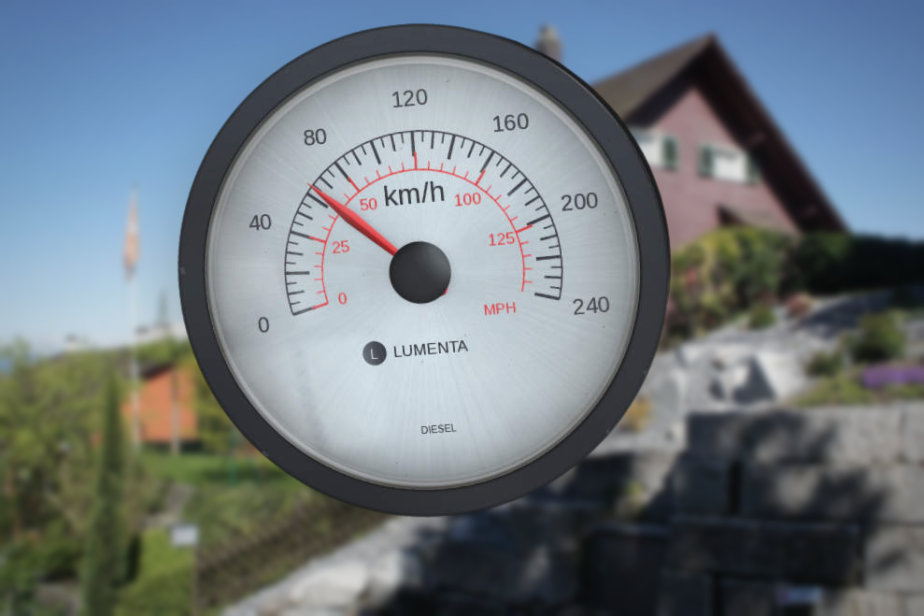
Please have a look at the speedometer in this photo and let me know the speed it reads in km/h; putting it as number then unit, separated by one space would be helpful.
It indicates 65 km/h
